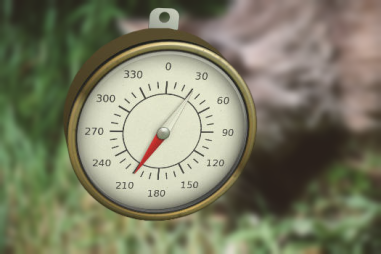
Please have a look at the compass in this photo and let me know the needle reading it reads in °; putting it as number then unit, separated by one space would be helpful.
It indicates 210 °
